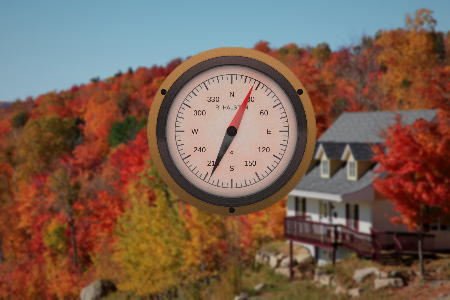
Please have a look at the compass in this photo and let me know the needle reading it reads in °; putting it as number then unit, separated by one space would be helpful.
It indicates 25 °
